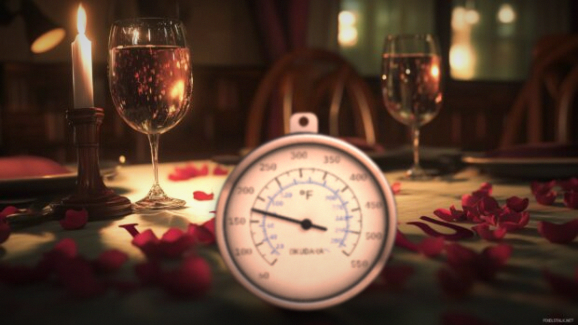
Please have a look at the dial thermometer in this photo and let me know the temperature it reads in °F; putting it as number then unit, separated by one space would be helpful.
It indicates 175 °F
